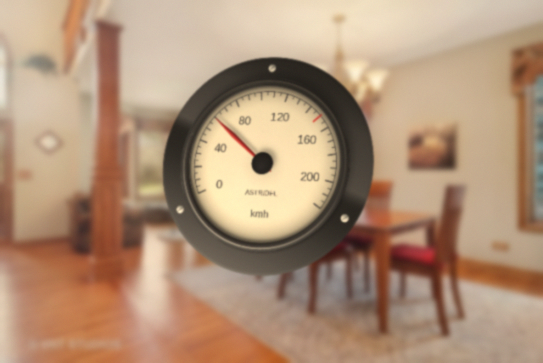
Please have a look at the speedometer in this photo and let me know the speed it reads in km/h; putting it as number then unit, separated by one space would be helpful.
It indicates 60 km/h
